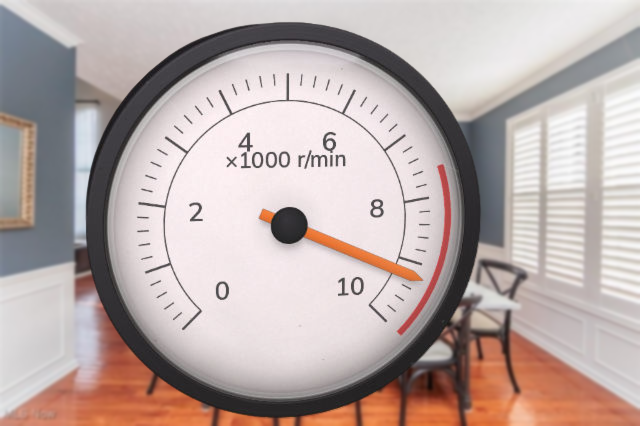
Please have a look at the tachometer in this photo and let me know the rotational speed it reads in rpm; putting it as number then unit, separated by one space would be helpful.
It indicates 9200 rpm
